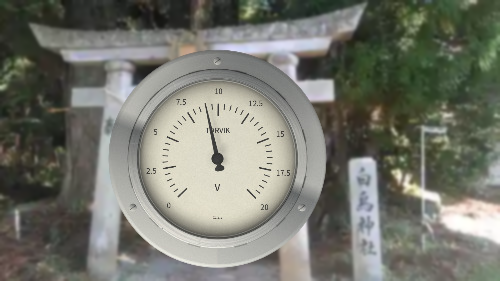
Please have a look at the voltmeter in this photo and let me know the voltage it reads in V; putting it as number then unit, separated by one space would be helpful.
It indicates 9 V
